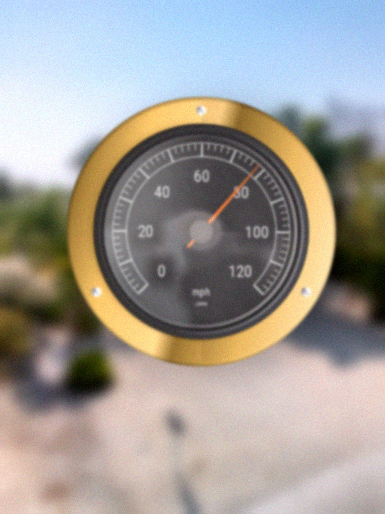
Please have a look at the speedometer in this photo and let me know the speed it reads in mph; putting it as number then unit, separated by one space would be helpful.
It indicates 78 mph
